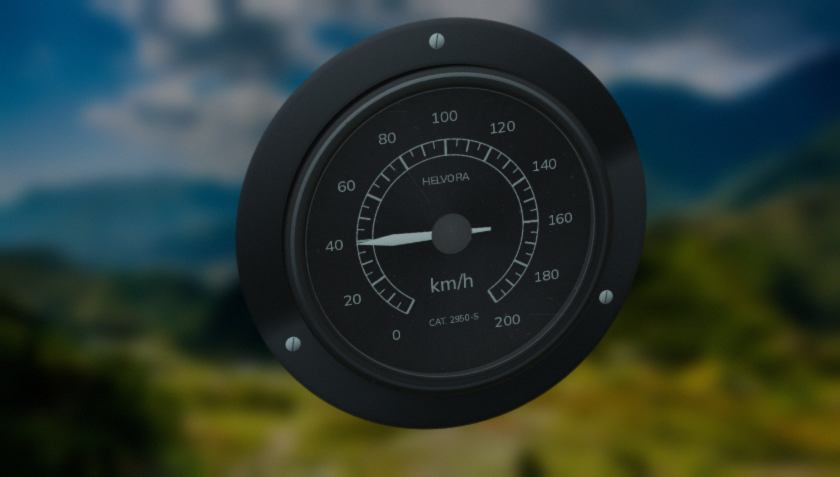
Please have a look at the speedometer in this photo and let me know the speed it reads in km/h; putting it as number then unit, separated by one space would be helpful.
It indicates 40 km/h
